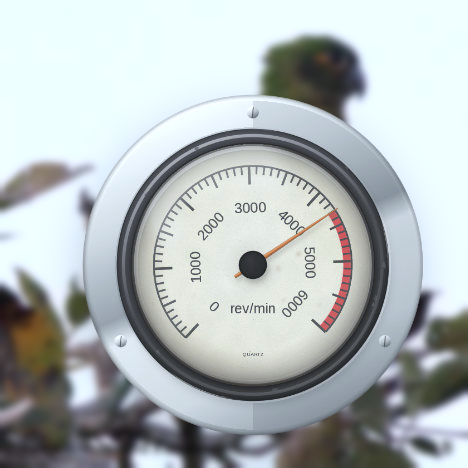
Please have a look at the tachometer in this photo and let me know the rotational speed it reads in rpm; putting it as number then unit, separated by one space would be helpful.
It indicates 4300 rpm
